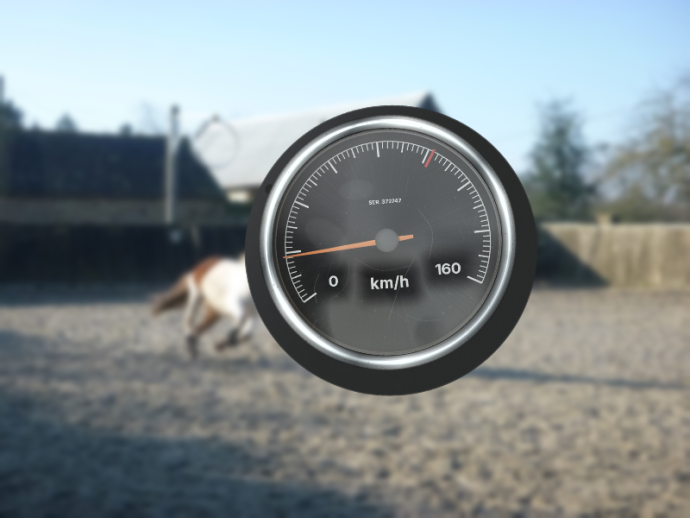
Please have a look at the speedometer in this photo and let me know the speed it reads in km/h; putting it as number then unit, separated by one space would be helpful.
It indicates 18 km/h
